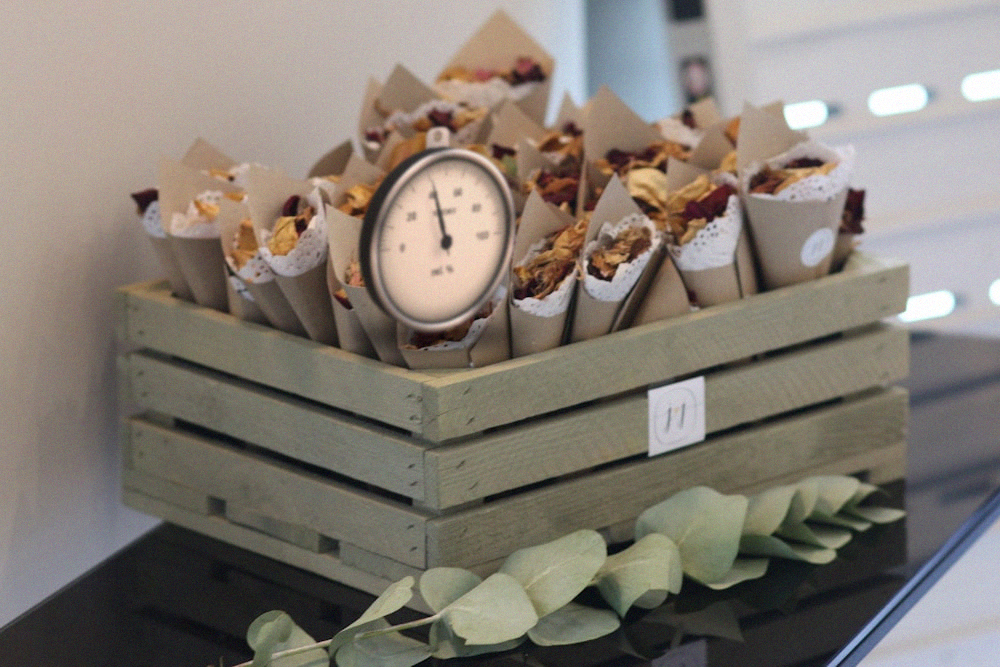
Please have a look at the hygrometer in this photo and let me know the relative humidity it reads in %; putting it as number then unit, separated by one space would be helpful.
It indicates 40 %
